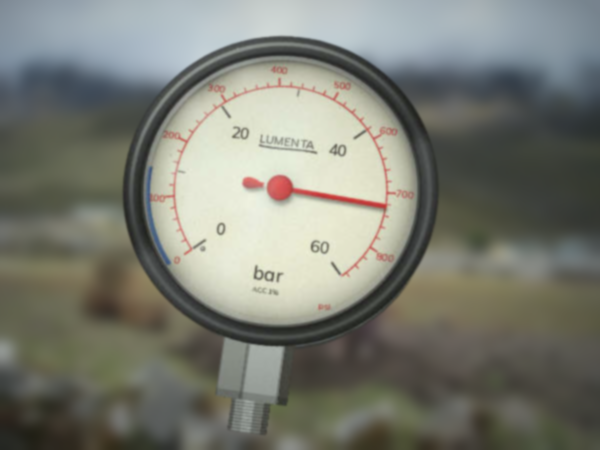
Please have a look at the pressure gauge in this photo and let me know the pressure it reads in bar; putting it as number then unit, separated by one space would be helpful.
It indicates 50 bar
